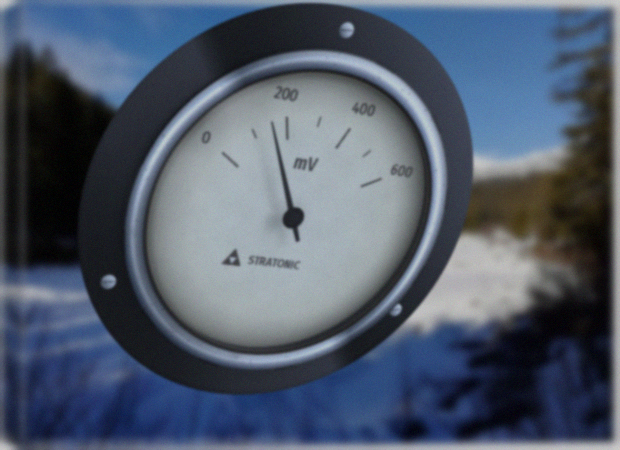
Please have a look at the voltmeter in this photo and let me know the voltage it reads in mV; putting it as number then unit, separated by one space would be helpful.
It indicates 150 mV
